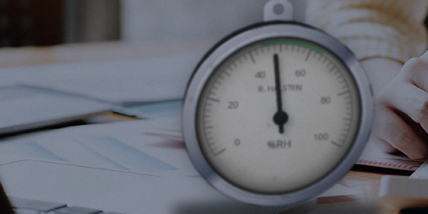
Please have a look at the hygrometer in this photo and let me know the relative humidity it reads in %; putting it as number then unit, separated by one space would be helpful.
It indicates 48 %
